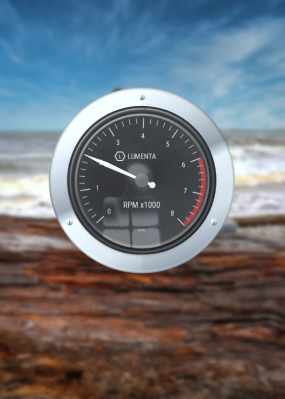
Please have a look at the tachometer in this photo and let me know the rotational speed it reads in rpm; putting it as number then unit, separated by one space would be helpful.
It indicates 2000 rpm
